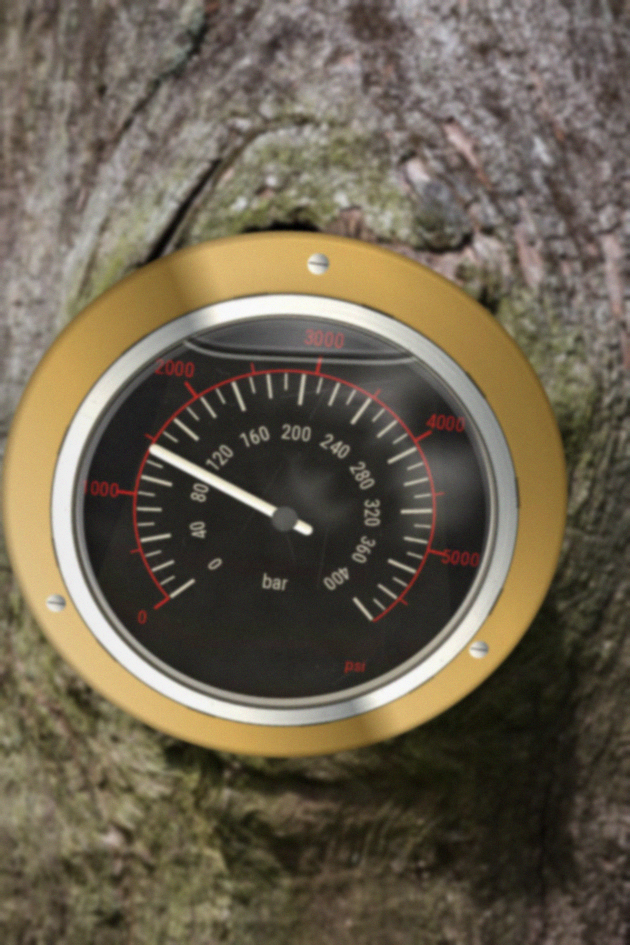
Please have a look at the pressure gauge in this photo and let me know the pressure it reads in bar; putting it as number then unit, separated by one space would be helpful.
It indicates 100 bar
